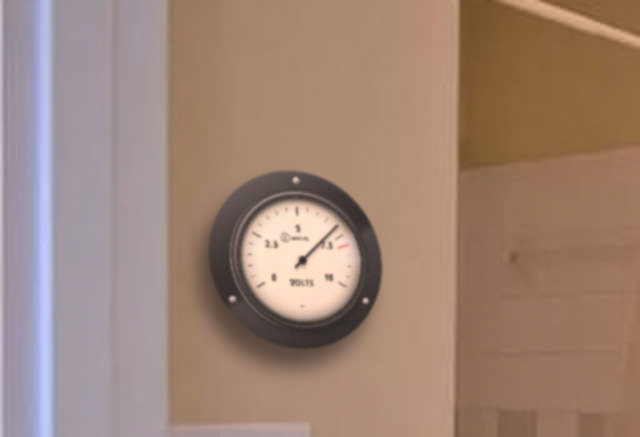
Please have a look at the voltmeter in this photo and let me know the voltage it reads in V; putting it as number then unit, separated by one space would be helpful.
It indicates 7 V
